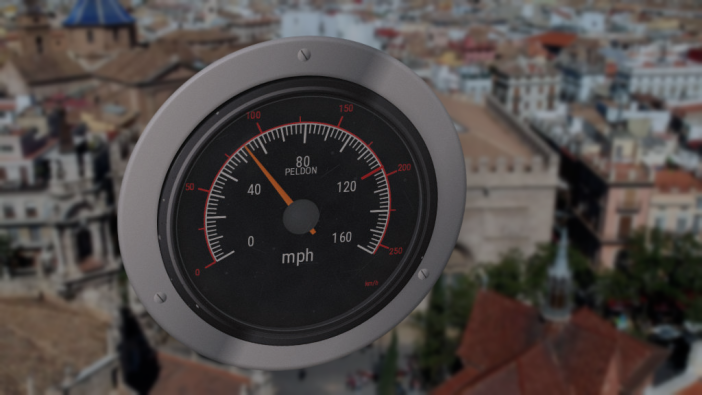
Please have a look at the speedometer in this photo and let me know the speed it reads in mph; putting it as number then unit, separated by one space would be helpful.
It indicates 54 mph
